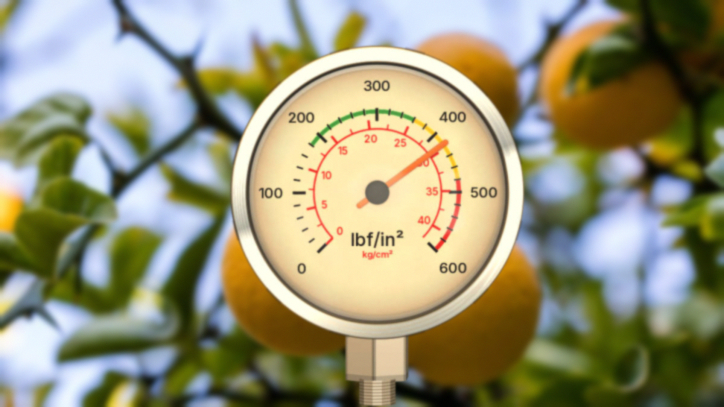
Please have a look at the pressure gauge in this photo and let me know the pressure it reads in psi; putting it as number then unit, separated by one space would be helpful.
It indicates 420 psi
